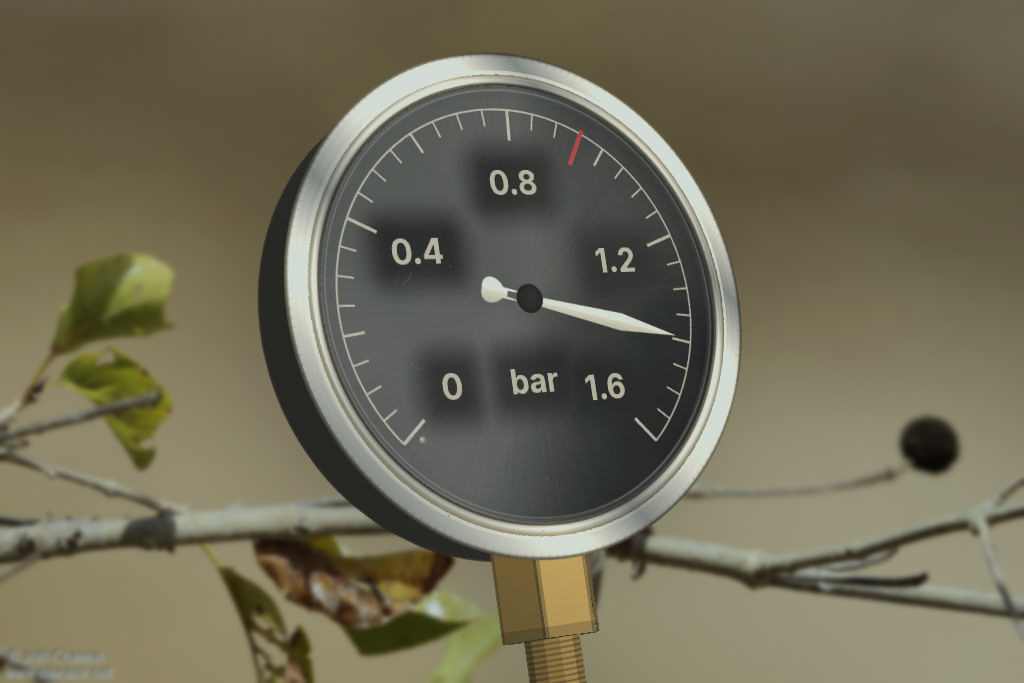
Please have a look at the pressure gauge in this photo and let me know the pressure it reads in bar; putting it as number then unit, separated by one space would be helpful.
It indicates 1.4 bar
